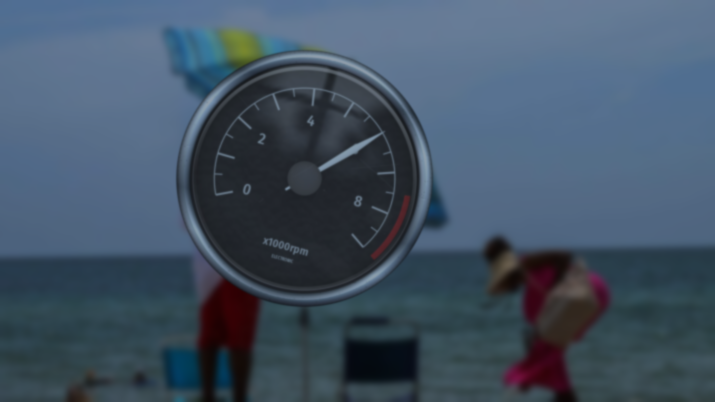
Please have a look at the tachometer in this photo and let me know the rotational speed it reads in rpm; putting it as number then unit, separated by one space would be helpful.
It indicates 6000 rpm
